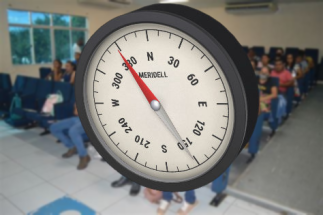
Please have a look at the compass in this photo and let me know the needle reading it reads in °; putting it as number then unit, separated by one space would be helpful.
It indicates 330 °
